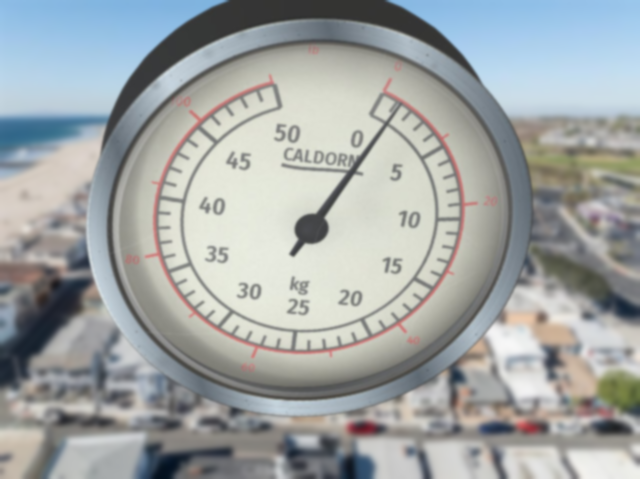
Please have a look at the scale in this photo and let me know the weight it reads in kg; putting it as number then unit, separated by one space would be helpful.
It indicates 1 kg
